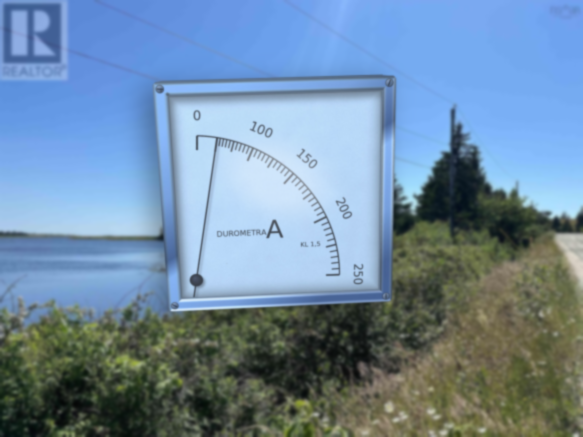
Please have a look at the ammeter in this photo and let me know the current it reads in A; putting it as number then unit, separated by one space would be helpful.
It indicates 50 A
